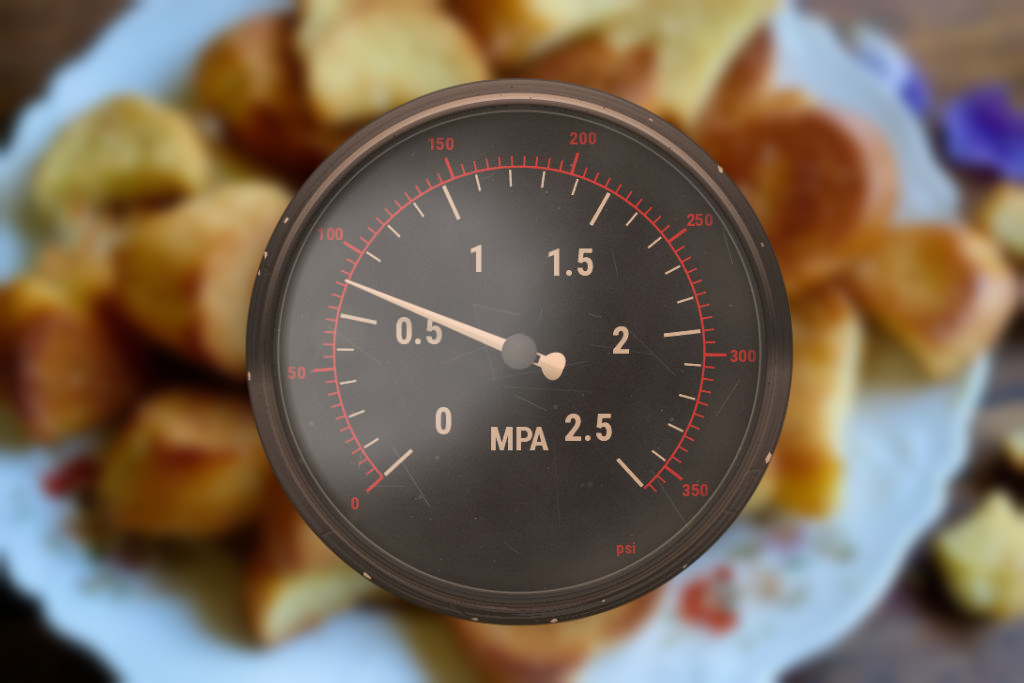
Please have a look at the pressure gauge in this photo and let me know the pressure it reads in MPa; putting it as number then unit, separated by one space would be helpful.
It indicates 0.6 MPa
